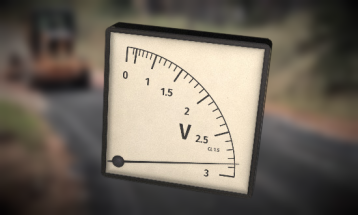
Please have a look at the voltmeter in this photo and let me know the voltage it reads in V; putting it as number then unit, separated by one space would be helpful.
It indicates 2.85 V
